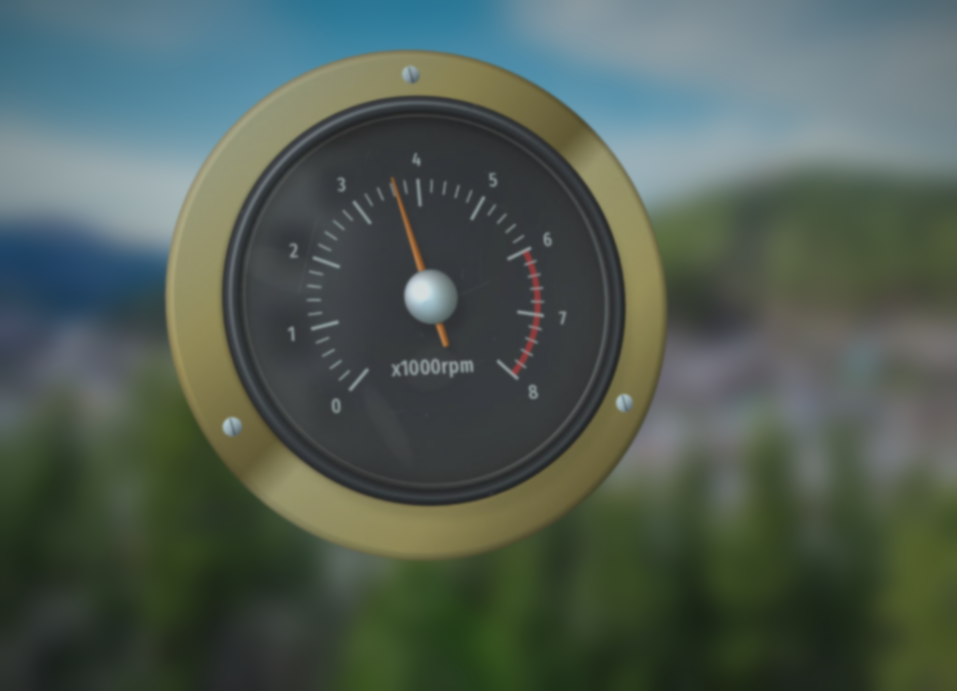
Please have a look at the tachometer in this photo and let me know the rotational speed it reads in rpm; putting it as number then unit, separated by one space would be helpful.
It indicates 3600 rpm
